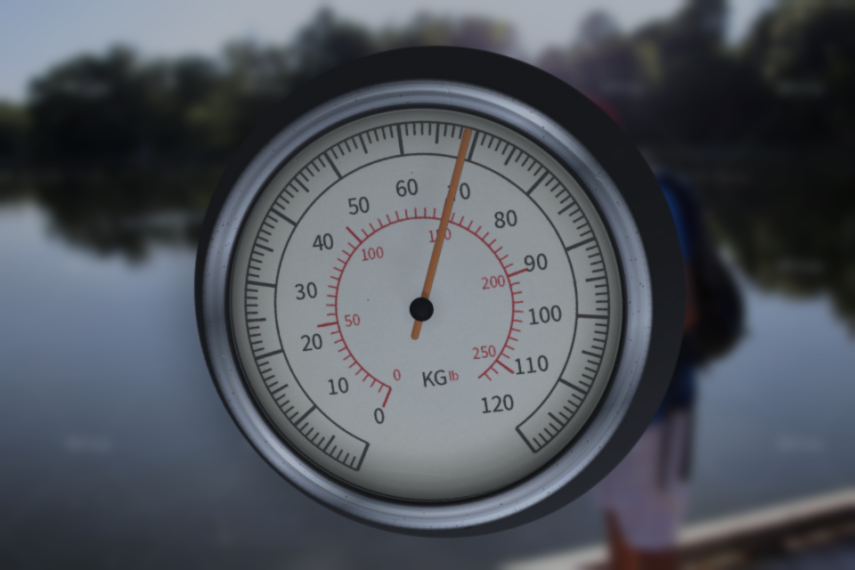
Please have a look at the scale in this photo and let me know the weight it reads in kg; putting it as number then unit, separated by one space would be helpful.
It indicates 69 kg
